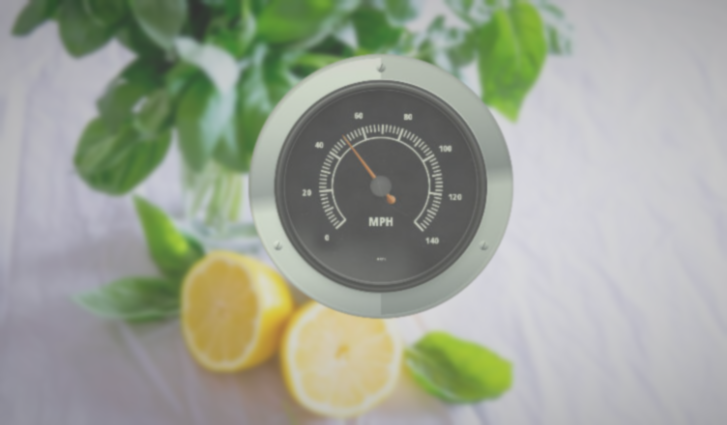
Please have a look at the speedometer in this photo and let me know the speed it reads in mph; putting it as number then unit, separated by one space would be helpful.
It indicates 50 mph
